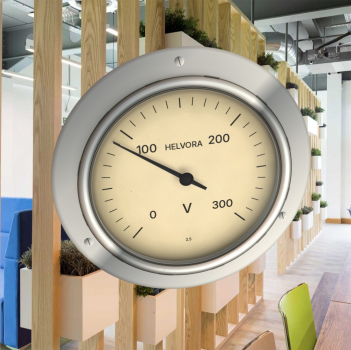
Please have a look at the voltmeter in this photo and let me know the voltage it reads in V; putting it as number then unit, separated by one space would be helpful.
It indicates 90 V
